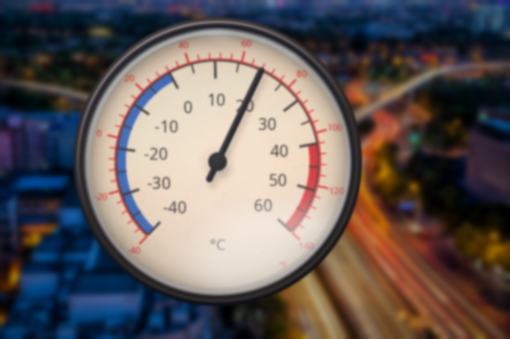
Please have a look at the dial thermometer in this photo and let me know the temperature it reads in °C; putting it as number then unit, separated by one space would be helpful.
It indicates 20 °C
